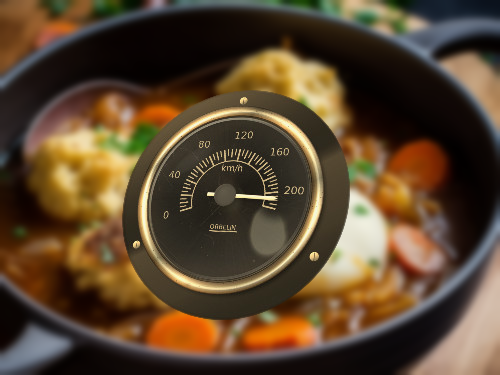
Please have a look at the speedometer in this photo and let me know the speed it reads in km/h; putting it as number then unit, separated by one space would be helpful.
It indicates 210 km/h
